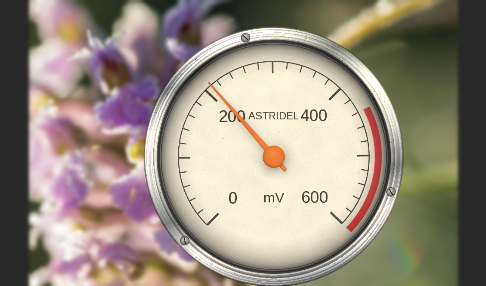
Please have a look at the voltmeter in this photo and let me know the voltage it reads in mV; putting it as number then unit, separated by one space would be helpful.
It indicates 210 mV
